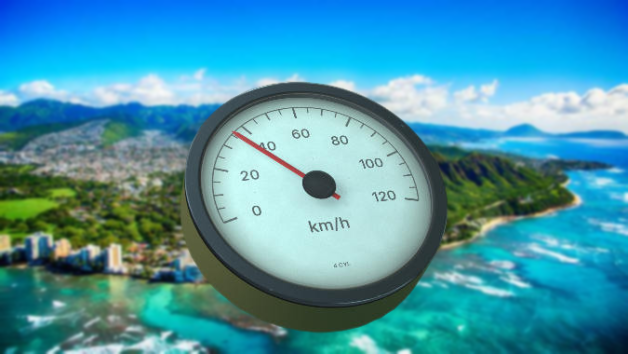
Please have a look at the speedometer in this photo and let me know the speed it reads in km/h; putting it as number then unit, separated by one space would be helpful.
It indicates 35 km/h
